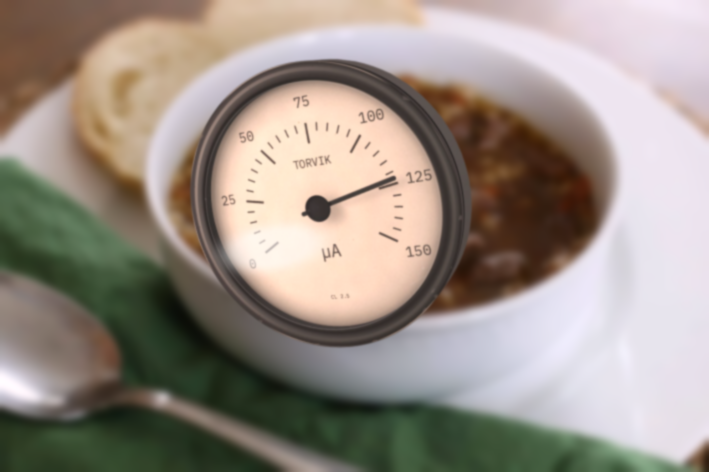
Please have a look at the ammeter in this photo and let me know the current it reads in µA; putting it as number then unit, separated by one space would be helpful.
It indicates 122.5 µA
